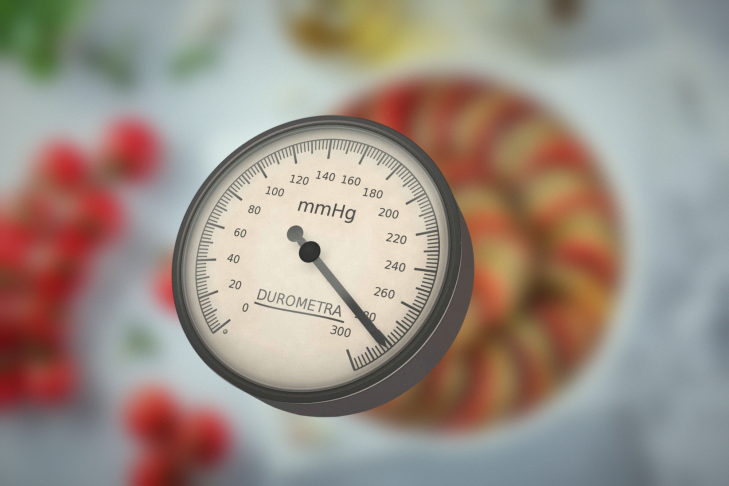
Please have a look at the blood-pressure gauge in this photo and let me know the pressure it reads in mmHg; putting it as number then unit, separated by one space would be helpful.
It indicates 282 mmHg
